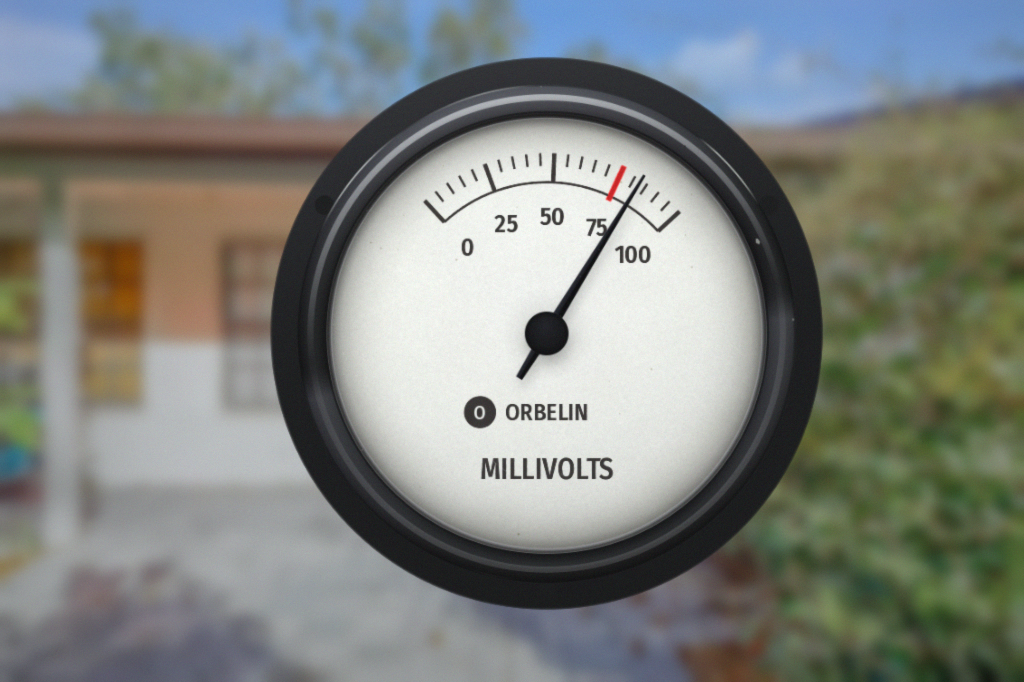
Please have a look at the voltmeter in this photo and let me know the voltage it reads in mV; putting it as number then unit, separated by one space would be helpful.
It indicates 82.5 mV
